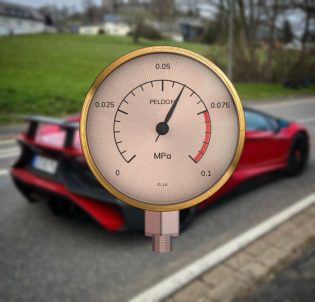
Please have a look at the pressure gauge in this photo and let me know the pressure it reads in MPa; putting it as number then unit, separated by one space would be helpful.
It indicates 0.06 MPa
